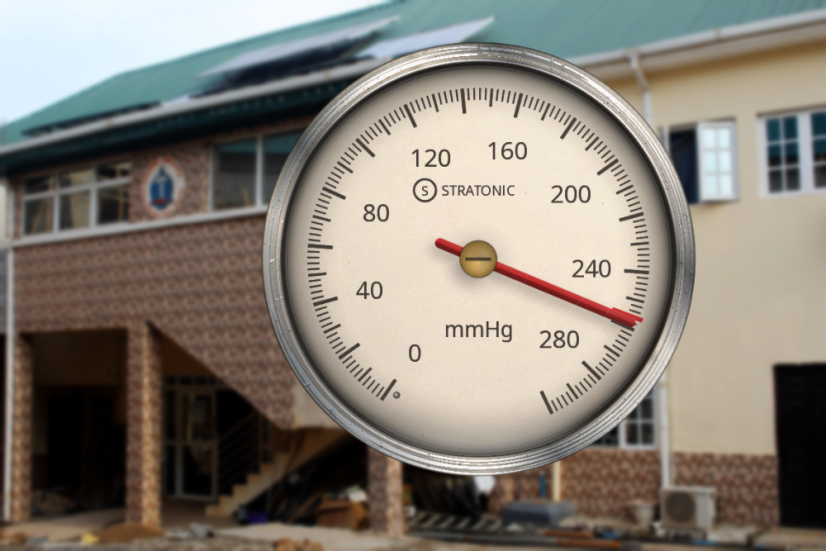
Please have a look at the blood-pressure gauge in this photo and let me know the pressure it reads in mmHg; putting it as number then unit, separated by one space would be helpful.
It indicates 258 mmHg
